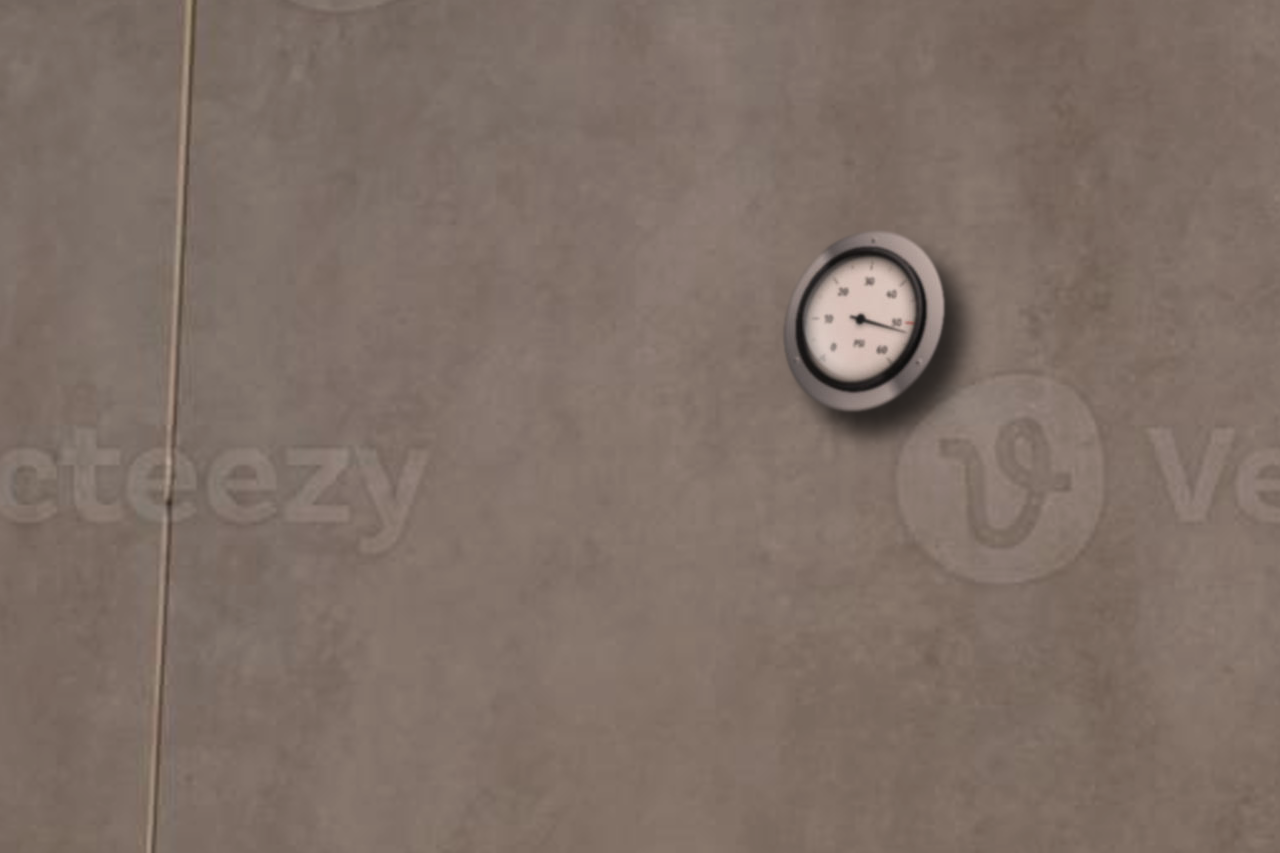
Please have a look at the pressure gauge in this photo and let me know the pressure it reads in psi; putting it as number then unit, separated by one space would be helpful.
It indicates 52.5 psi
